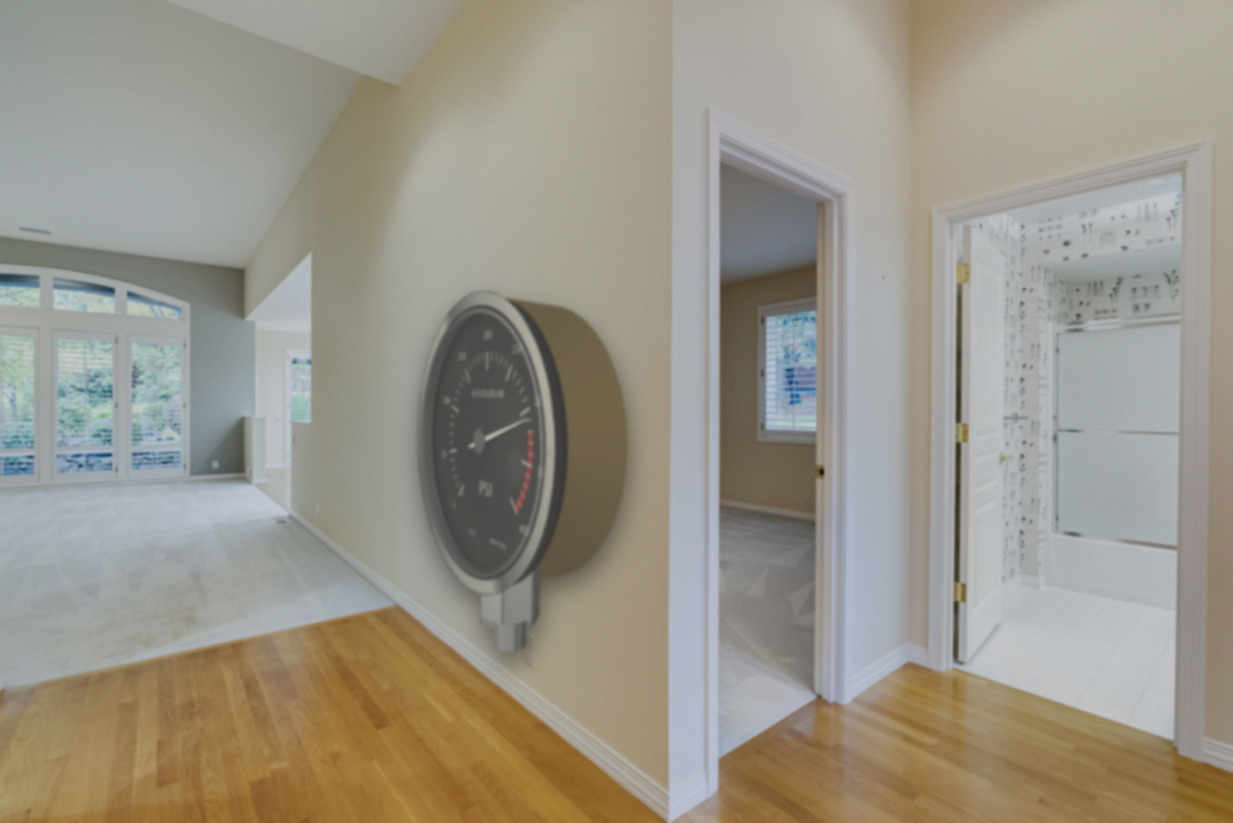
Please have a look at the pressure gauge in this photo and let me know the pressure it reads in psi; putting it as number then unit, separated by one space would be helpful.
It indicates 310 psi
